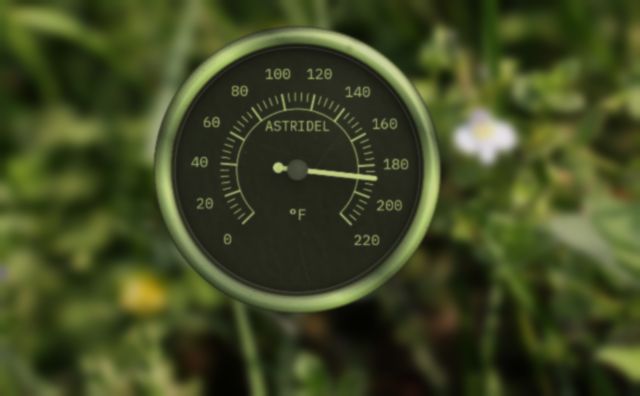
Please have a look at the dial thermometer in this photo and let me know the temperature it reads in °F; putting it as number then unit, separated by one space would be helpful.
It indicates 188 °F
